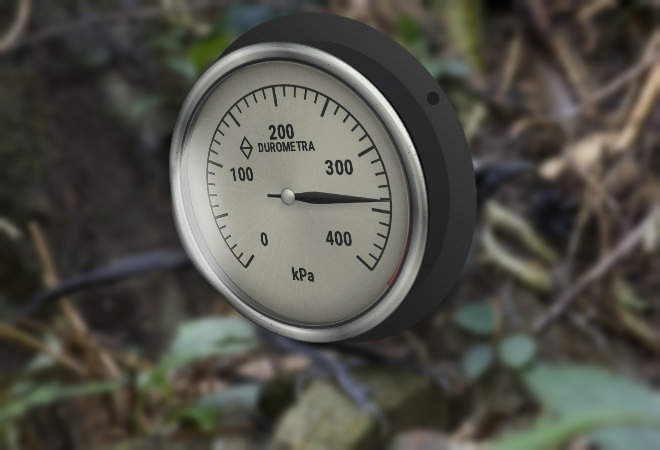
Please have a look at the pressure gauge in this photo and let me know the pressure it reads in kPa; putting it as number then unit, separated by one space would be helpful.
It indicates 340 kPa
